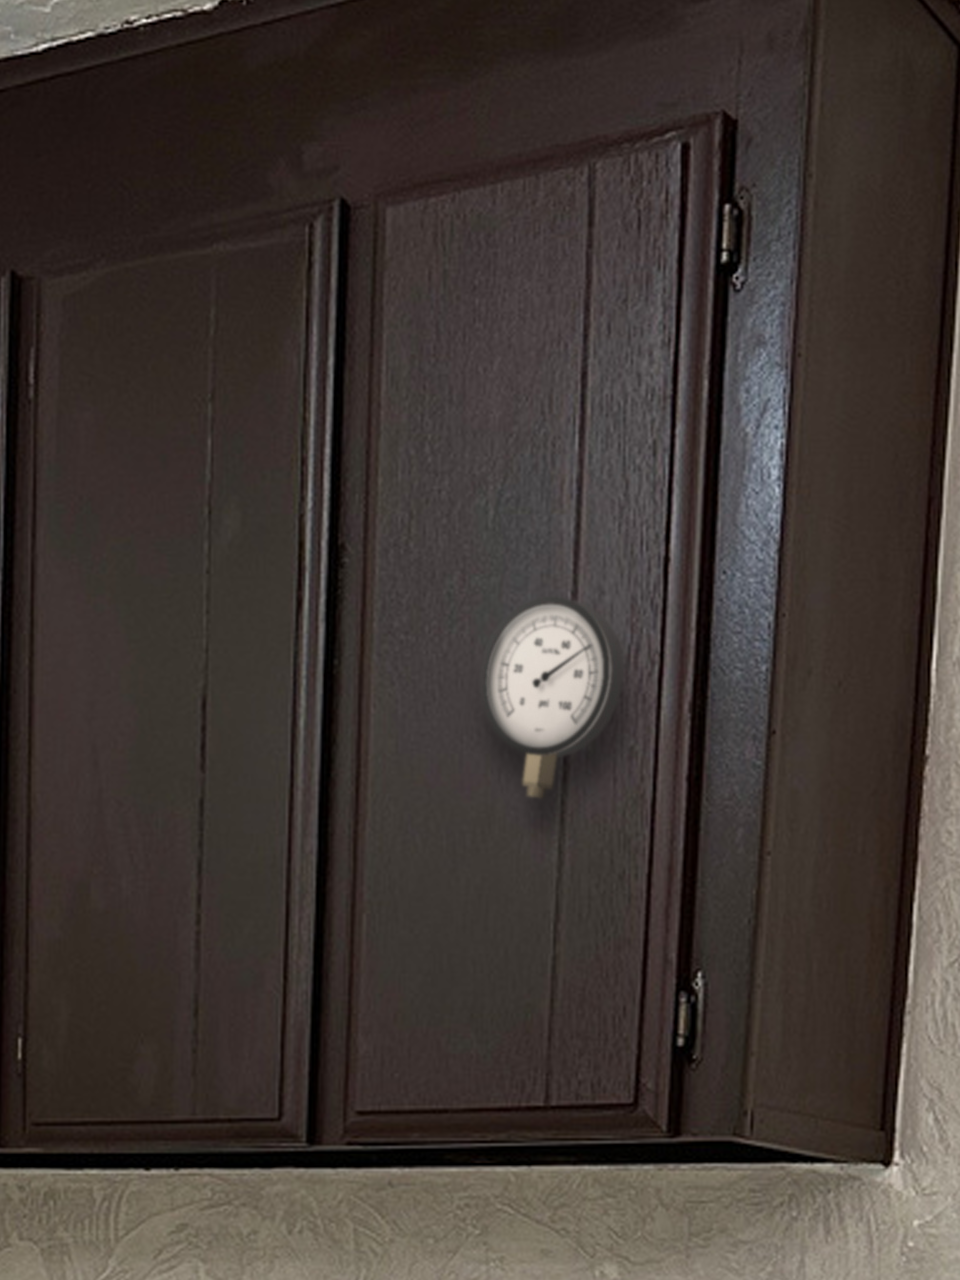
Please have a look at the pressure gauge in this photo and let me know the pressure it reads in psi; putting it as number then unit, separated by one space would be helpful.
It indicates 70 psi
